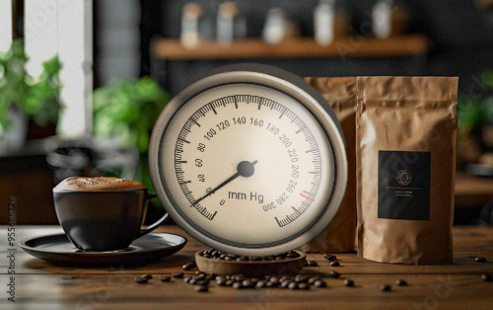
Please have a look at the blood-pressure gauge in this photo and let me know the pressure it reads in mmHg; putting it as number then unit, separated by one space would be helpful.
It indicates 20 mmHg
